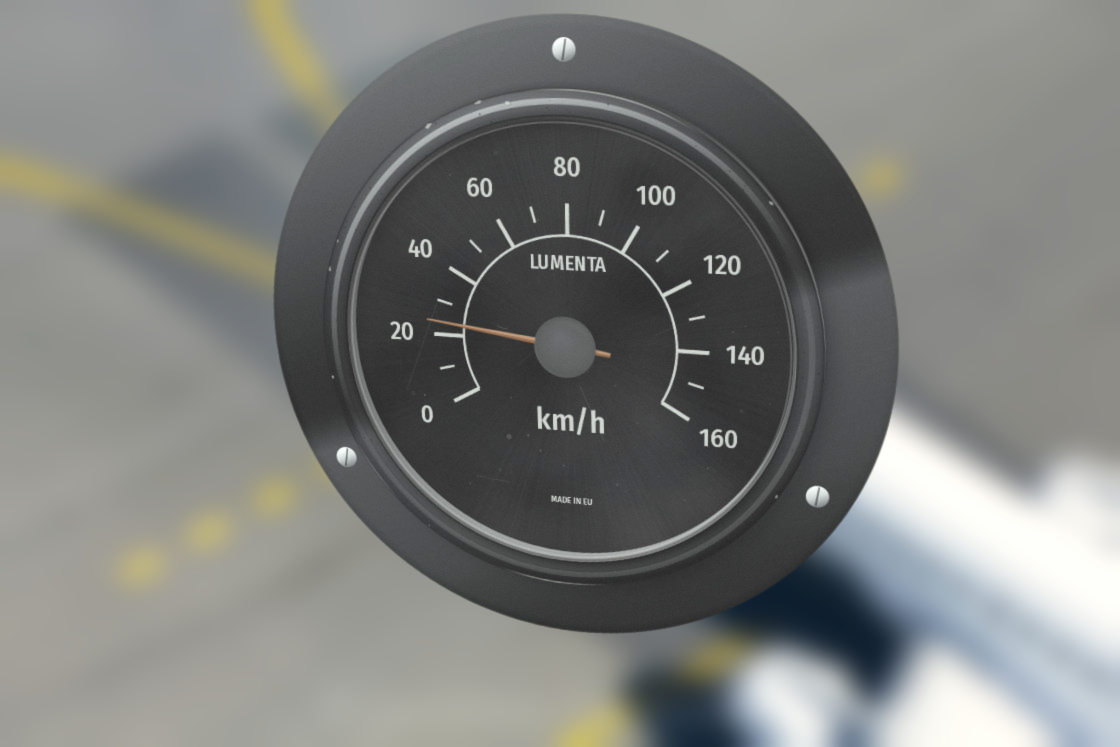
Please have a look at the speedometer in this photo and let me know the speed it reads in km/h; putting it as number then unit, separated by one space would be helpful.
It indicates 25 km/h
